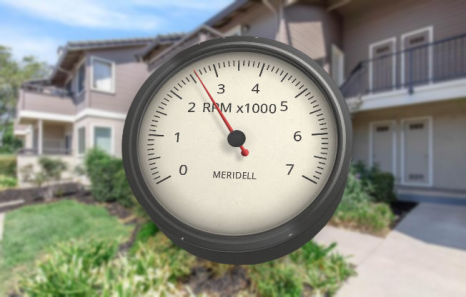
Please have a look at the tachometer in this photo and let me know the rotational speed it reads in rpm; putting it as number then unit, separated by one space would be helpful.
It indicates 2600 rpm
